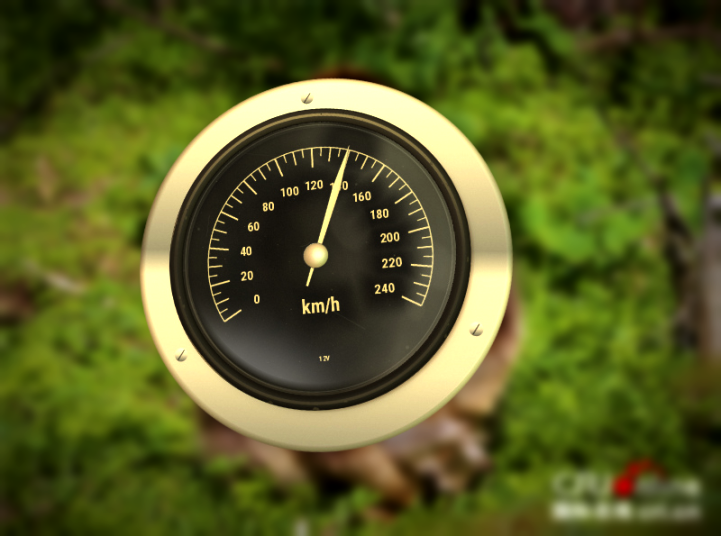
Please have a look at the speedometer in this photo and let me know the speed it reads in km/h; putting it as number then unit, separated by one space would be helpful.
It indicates 140 km/h
